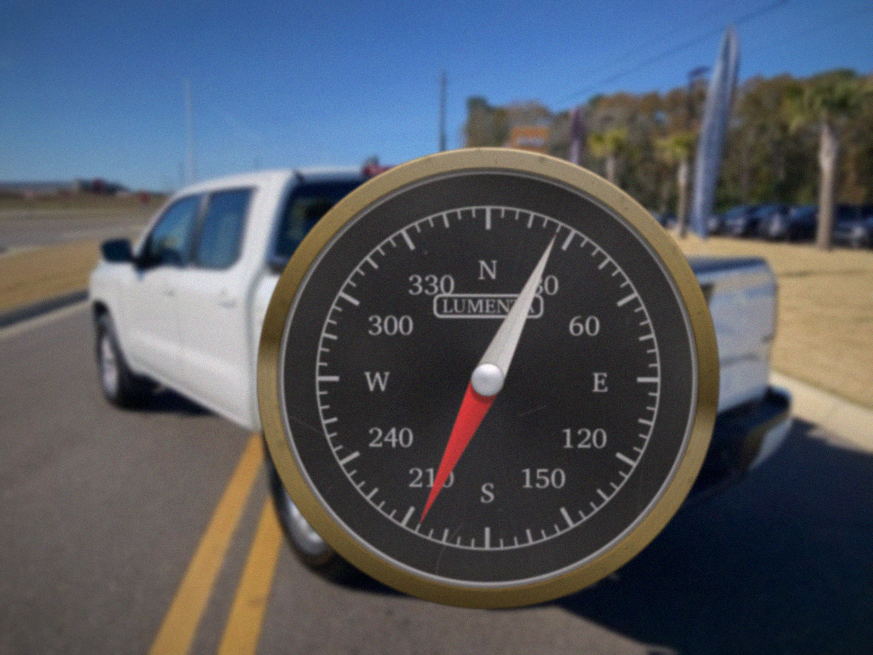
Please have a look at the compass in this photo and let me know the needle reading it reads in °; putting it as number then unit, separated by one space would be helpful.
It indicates 205 °
